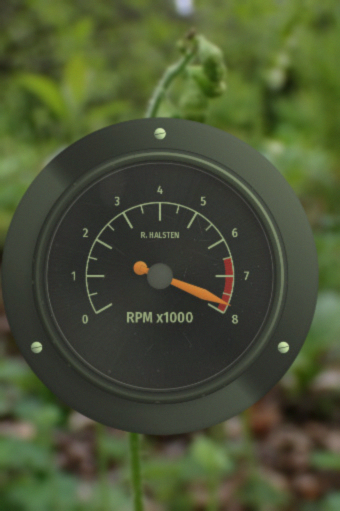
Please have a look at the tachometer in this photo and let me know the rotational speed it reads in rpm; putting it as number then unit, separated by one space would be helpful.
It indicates 7750 rpm
